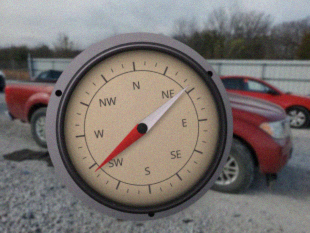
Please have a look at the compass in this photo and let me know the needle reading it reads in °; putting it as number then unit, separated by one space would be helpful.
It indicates 235 °
